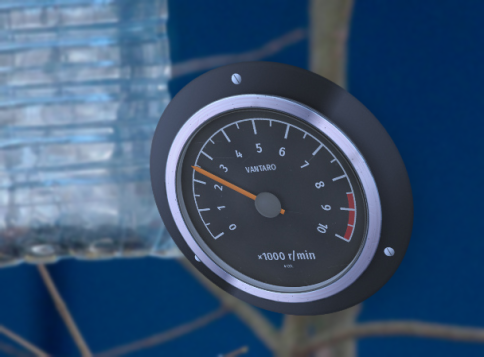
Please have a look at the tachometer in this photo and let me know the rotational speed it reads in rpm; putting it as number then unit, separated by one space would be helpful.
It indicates 2500 rpm
